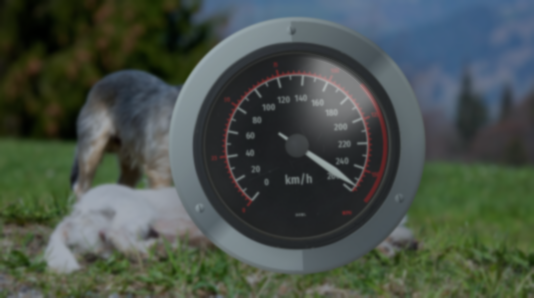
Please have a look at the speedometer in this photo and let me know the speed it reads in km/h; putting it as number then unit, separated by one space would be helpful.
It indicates 255 km/h
